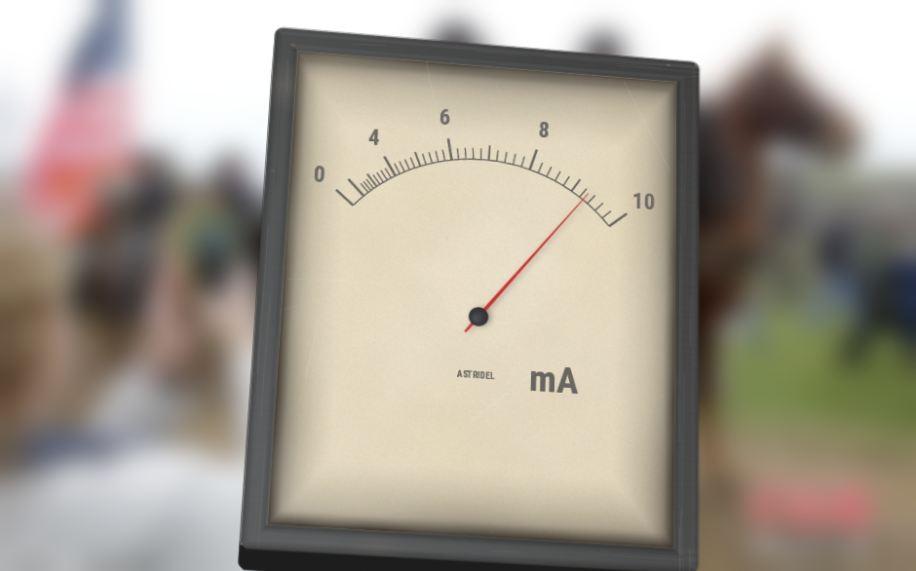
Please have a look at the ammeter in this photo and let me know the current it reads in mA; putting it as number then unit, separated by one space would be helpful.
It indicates 9.3 mA
